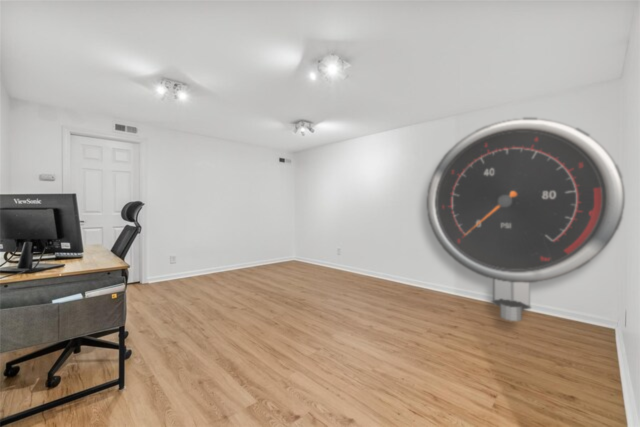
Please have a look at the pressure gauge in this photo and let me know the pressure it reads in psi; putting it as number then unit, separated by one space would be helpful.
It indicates 0 psi
